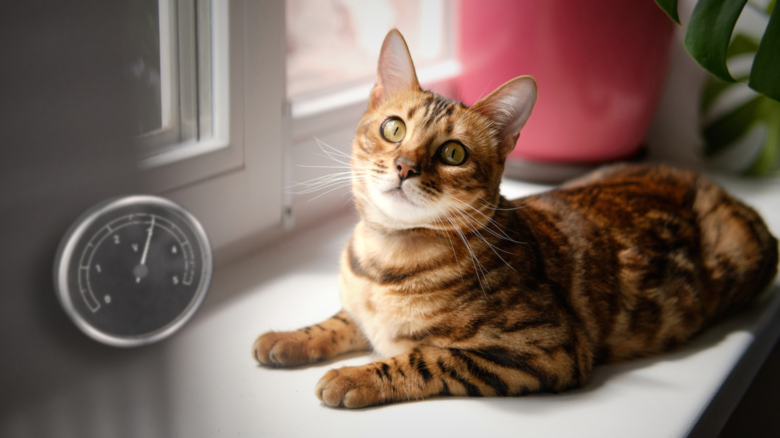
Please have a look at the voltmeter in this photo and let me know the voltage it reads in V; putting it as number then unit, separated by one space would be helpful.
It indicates 3 V
